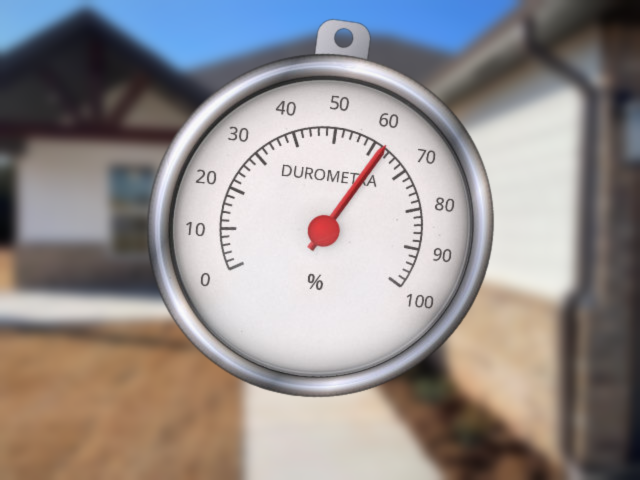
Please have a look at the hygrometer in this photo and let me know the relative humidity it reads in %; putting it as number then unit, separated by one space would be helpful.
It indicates 62 %
